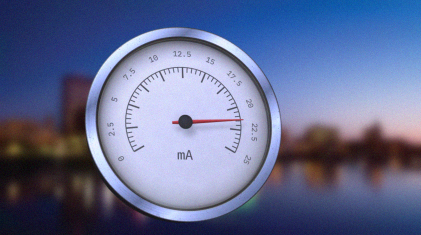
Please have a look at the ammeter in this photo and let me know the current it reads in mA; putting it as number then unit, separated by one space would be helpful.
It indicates 21.5 mA
